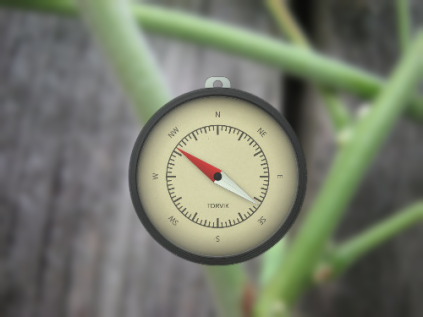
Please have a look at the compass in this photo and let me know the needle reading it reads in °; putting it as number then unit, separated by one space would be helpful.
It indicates 305 °
